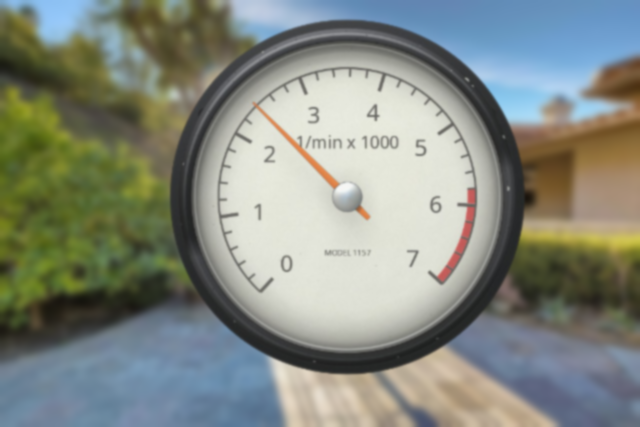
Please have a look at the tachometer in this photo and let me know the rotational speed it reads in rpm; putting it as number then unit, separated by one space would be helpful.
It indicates 2400 rpm
